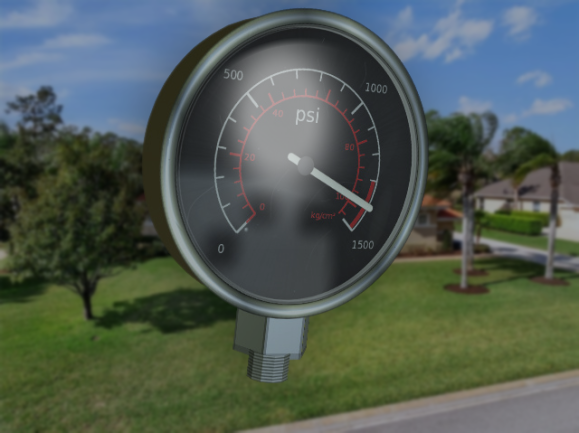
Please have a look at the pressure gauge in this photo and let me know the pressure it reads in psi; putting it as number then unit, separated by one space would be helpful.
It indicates 1400 psi
